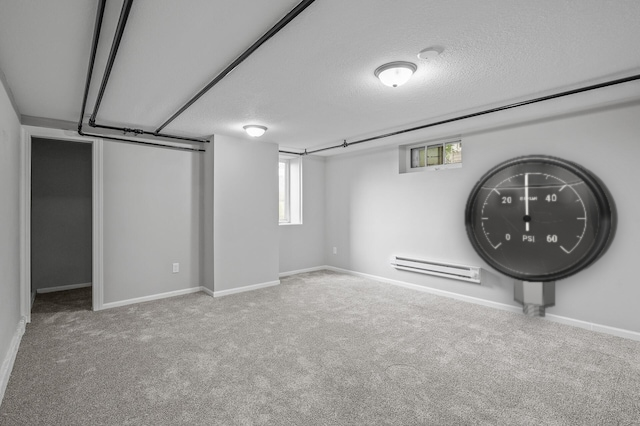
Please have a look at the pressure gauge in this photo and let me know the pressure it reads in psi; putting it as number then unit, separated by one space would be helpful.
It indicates 30 psi
